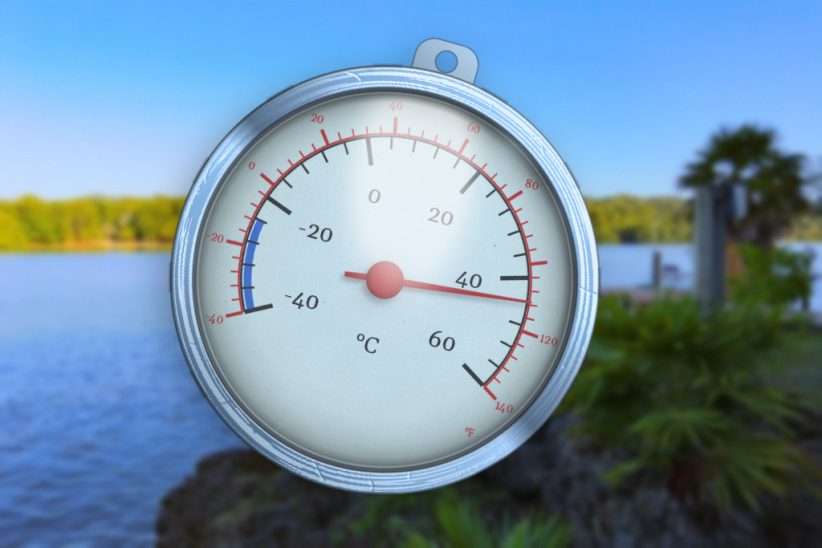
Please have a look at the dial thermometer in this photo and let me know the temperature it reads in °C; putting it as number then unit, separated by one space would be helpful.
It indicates 44 °C
